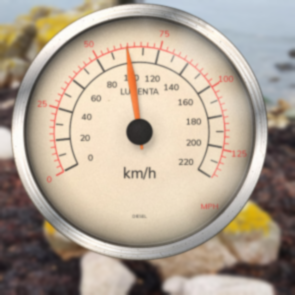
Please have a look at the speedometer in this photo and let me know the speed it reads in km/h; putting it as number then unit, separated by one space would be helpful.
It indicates 100 km/h
